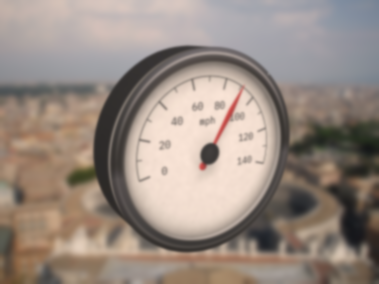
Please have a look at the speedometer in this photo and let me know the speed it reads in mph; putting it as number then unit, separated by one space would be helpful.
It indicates 90 mph
